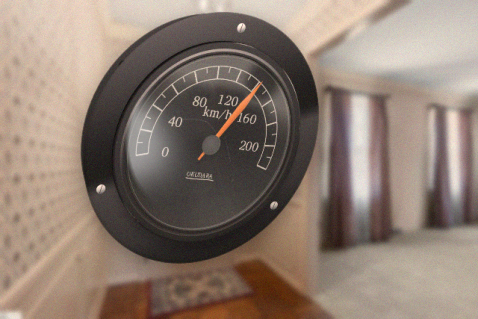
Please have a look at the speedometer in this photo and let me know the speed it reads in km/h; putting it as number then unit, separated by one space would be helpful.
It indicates 140 km/h
